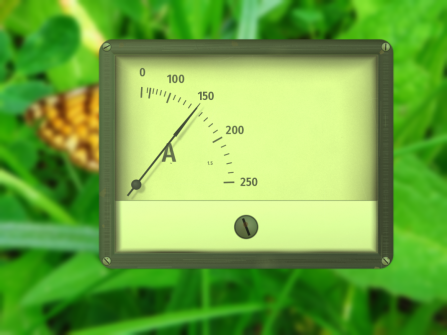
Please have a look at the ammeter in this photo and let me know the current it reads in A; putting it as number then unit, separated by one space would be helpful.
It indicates 150 A
